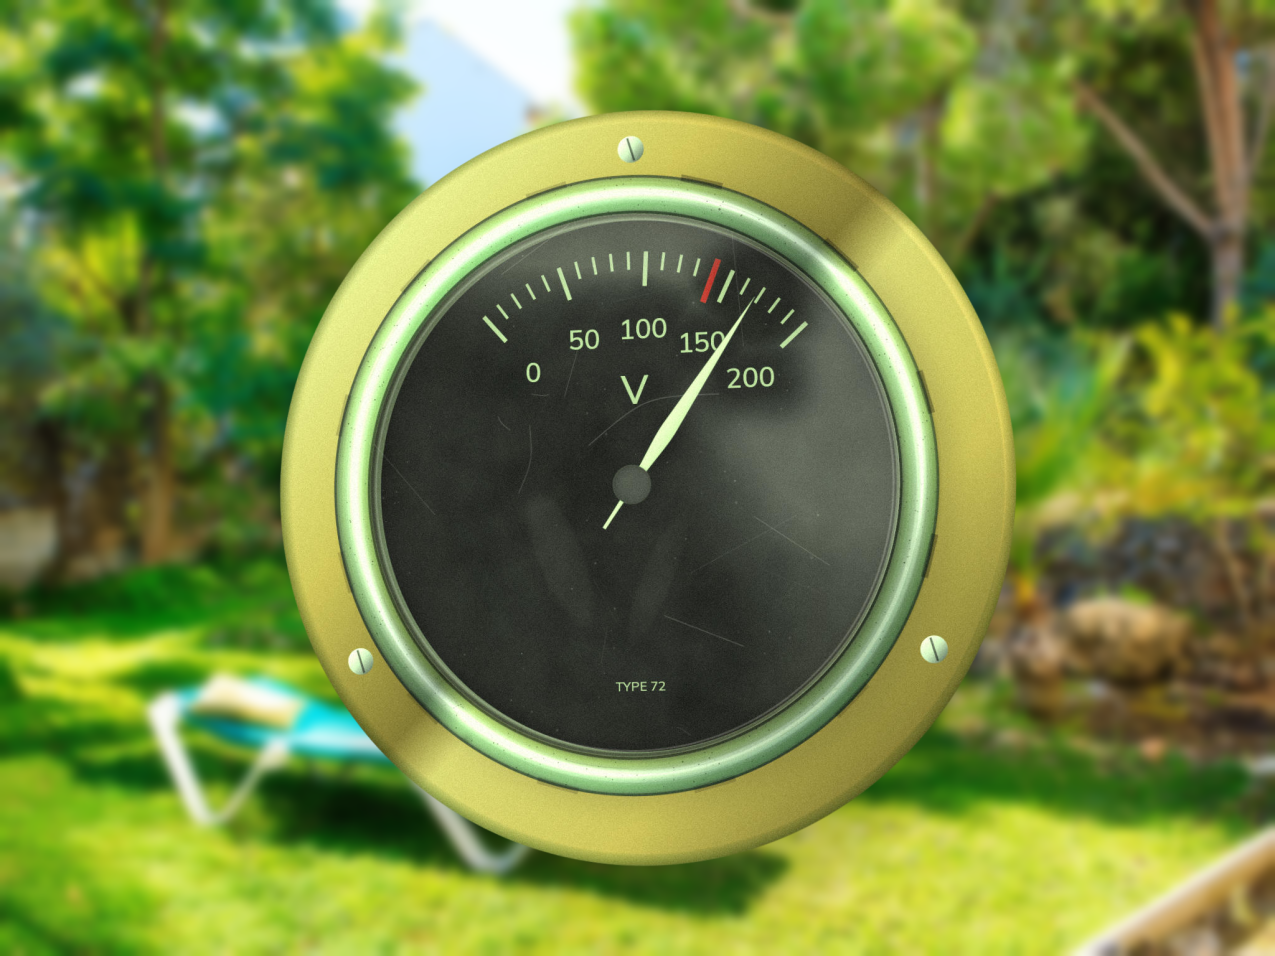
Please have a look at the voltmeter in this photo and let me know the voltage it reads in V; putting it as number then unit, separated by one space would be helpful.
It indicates 170 V
